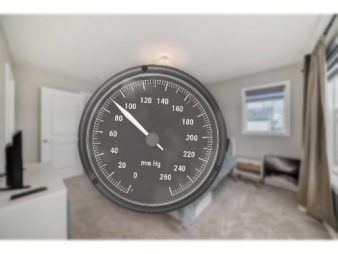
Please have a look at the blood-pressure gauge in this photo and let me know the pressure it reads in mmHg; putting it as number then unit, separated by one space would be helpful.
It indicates 90 mmHg
